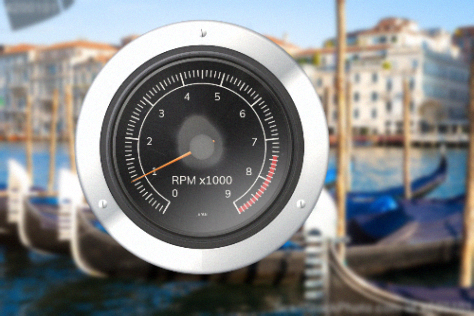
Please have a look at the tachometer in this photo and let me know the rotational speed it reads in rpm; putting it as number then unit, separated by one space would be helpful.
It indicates 1000 rpm
